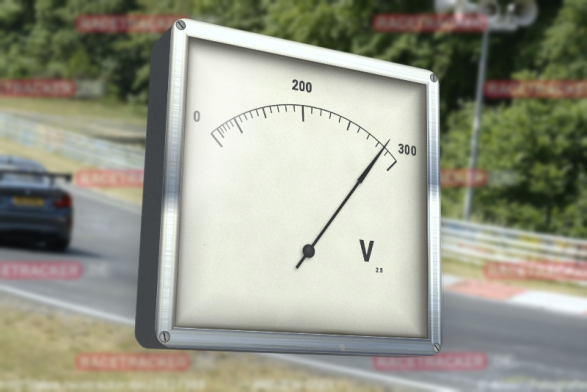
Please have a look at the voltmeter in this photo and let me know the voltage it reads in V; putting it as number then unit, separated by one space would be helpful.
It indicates 285 V
